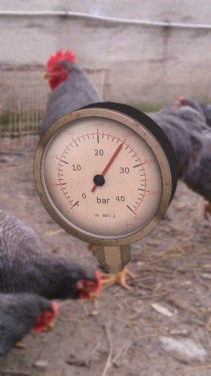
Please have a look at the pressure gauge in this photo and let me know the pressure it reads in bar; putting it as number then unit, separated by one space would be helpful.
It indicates 25 bar
